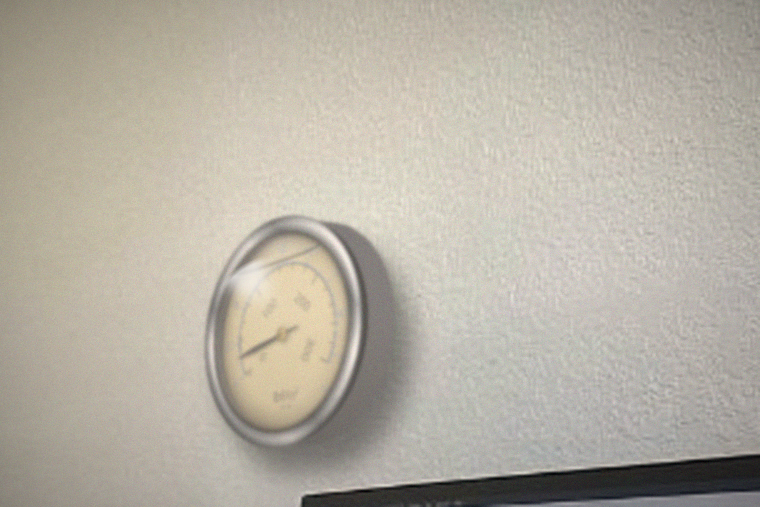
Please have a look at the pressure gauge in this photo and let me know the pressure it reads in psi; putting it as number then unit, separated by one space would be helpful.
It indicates 20 psi
